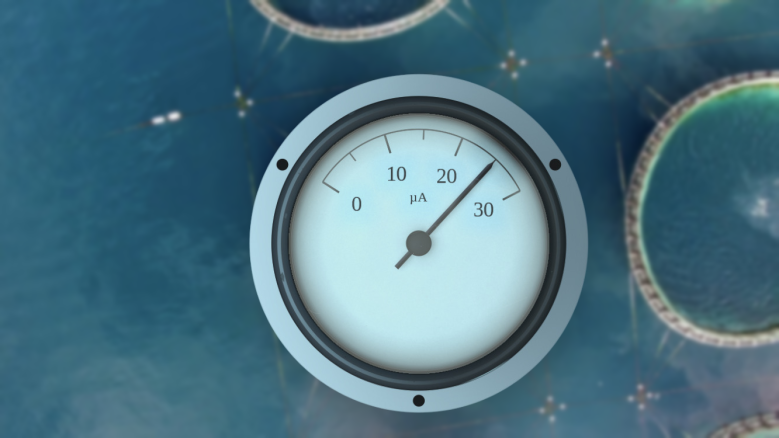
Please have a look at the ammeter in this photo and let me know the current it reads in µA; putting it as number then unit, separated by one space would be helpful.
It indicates 25 µA
